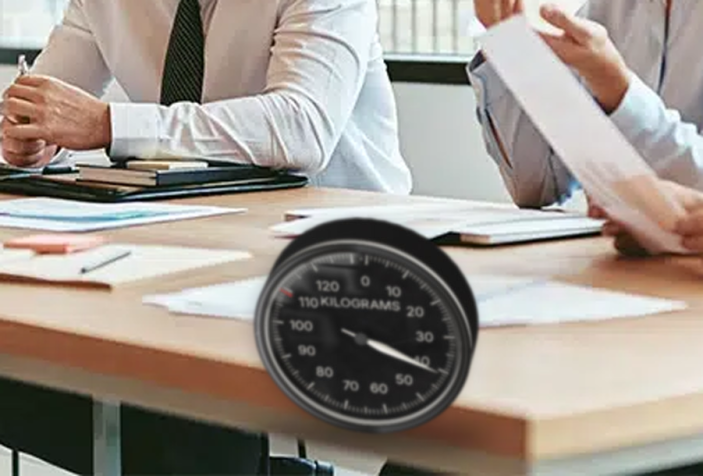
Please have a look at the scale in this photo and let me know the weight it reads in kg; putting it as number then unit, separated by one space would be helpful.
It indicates 40 kg
